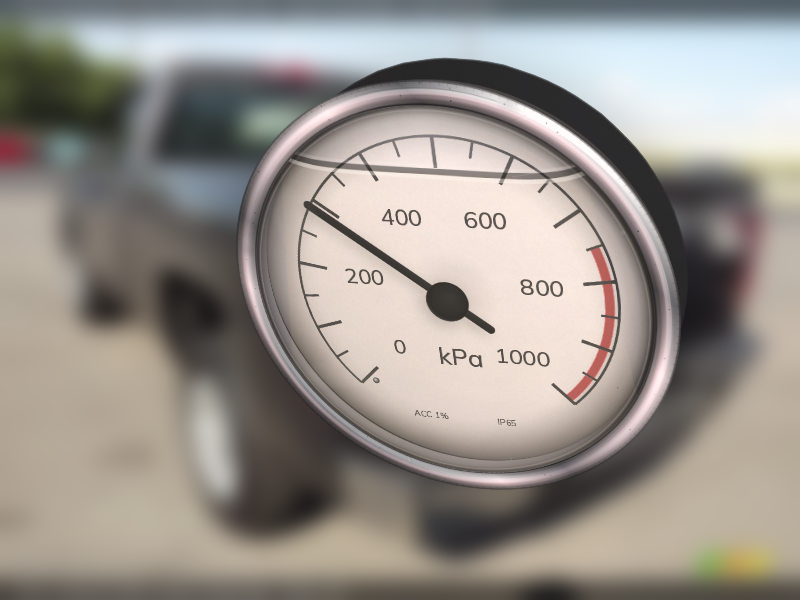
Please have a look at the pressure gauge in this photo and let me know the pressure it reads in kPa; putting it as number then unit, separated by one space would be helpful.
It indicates 300 kPa
